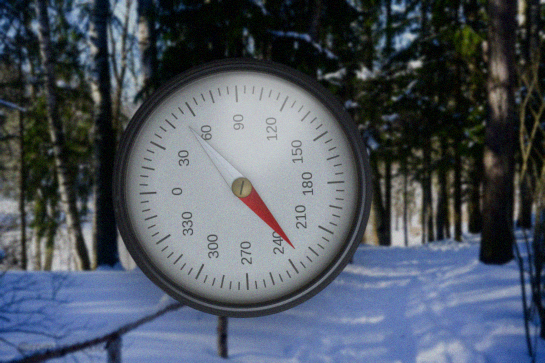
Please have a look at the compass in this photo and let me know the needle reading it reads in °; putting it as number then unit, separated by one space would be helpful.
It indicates 232.5 °
